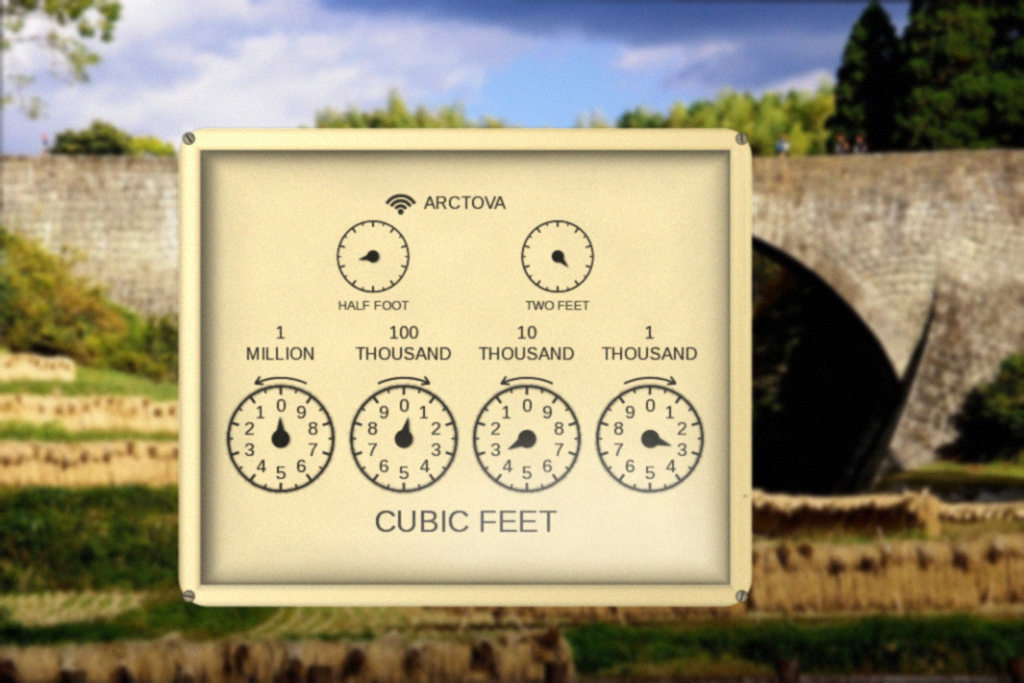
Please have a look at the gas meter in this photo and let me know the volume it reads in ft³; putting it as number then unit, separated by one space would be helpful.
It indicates 3300 ft³
